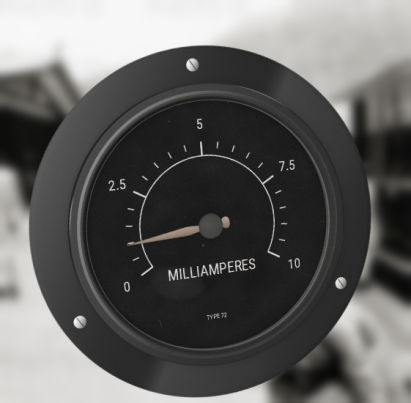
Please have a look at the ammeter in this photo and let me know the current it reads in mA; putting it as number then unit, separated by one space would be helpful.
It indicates 1 mA
